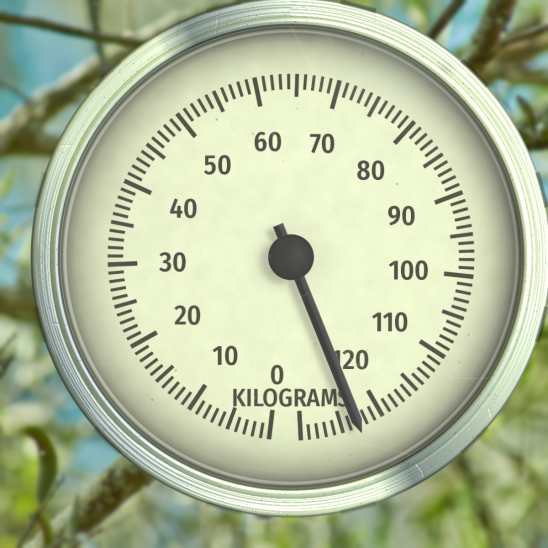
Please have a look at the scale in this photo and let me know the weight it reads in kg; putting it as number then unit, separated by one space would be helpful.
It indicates 123 kg
